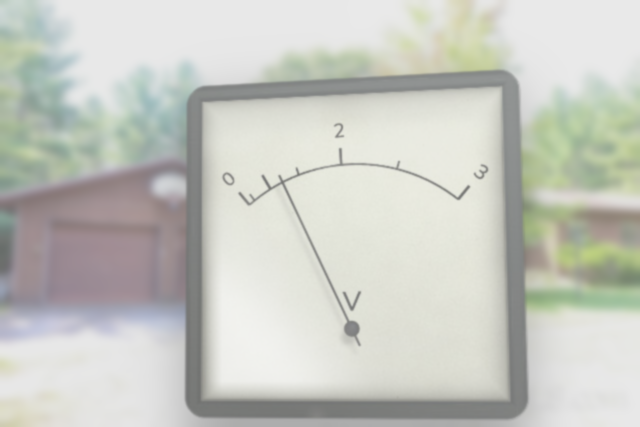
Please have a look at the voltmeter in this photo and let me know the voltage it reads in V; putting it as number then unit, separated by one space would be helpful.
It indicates 1.25 V
